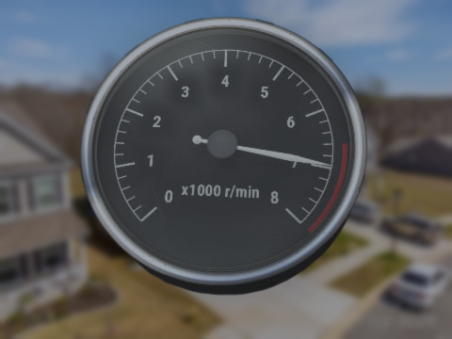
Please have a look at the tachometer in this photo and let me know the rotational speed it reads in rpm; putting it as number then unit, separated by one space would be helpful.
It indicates 7000 rpm
